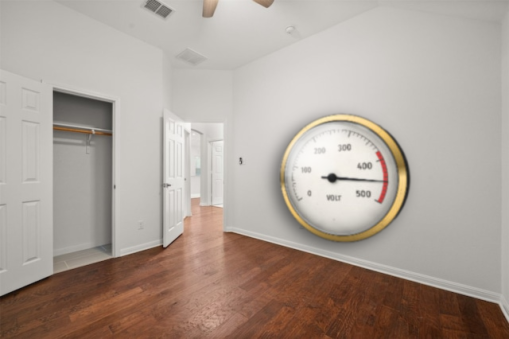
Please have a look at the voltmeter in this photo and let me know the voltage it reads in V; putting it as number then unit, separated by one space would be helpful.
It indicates 450 V
